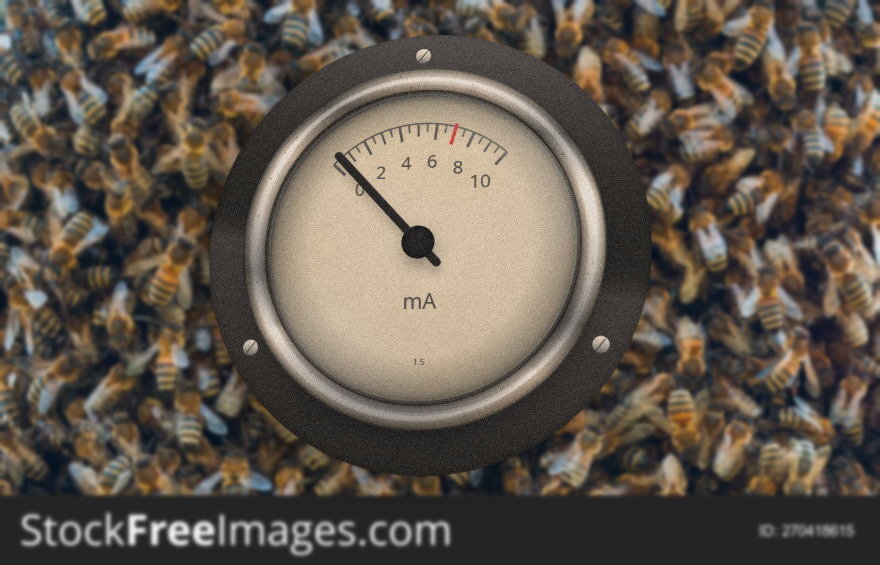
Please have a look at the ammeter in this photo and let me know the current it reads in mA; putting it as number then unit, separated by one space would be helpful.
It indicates 0.5 mA
